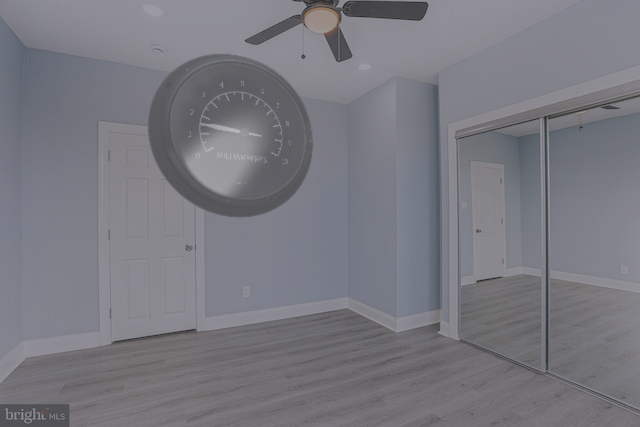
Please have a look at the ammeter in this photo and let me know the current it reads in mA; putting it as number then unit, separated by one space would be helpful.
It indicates 1.5 mA
